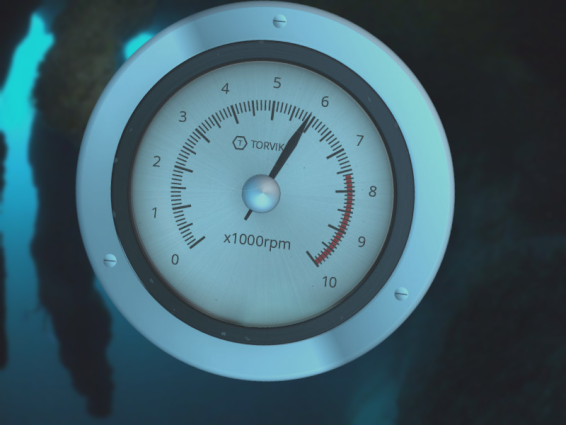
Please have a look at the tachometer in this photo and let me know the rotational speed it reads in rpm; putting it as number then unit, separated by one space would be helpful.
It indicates 5900 rpm
